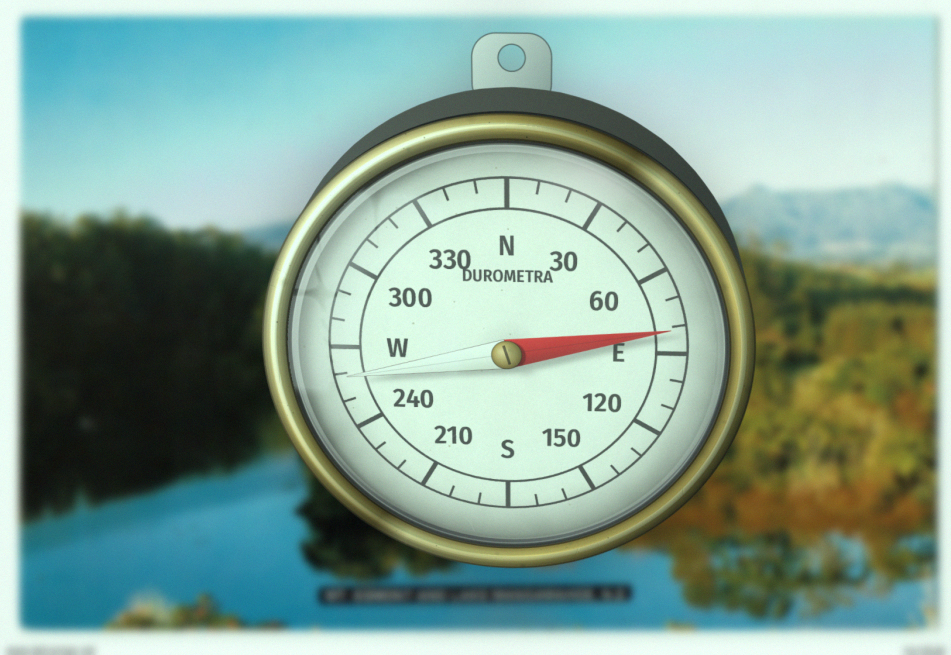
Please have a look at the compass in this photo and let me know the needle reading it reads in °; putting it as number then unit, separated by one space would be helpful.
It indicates 80 °
